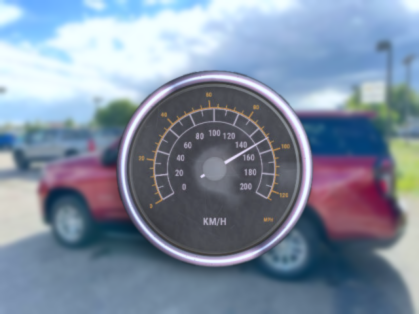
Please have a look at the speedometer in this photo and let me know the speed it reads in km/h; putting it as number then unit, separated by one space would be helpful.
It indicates 150 km/h
